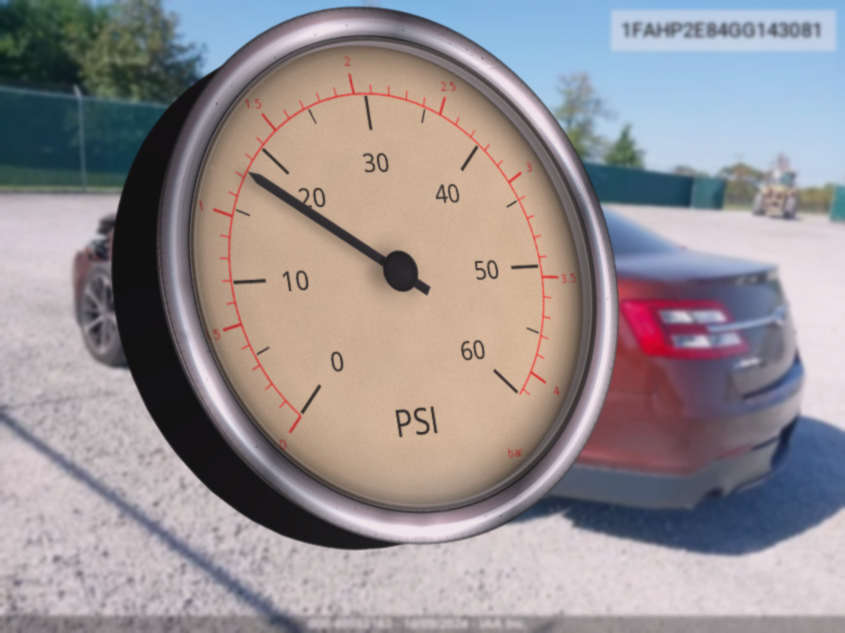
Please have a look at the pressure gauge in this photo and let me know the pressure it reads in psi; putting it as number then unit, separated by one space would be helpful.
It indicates 17.5 psi
